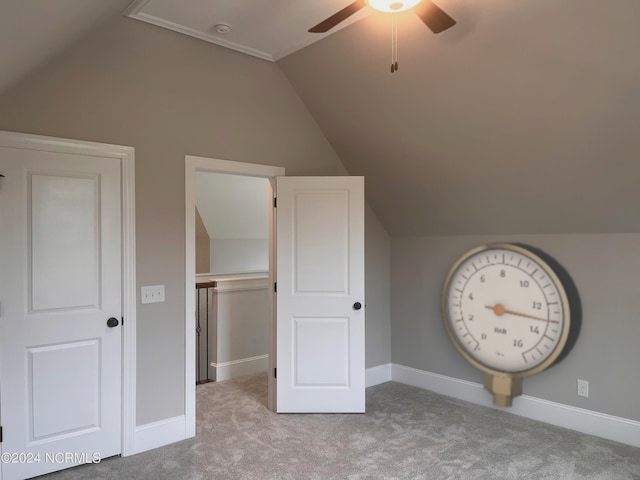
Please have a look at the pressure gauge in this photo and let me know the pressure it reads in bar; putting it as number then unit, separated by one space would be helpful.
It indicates 13 bar
